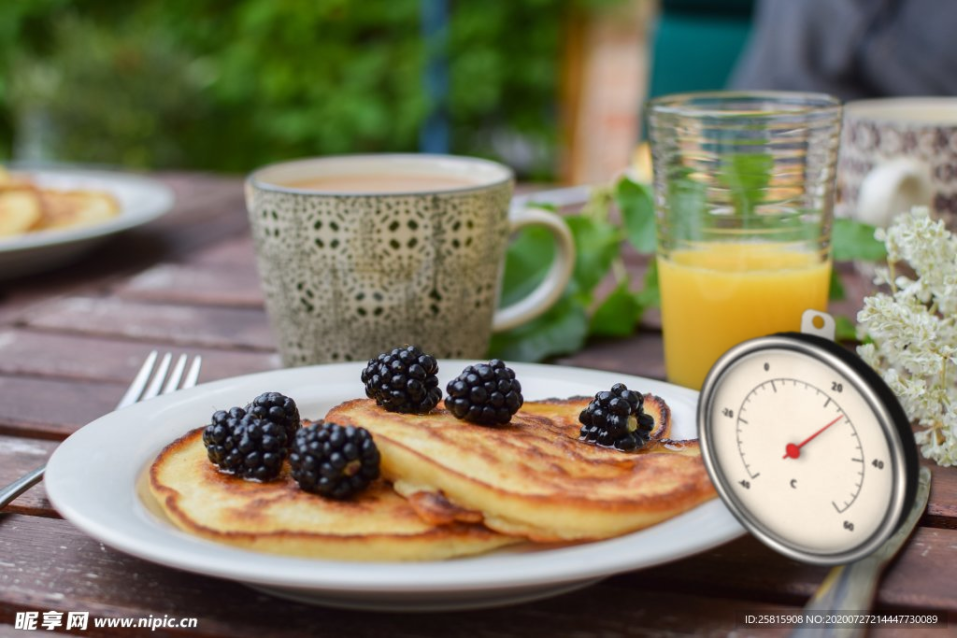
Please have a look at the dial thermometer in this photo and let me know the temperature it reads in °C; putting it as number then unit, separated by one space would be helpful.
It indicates 26 °C
